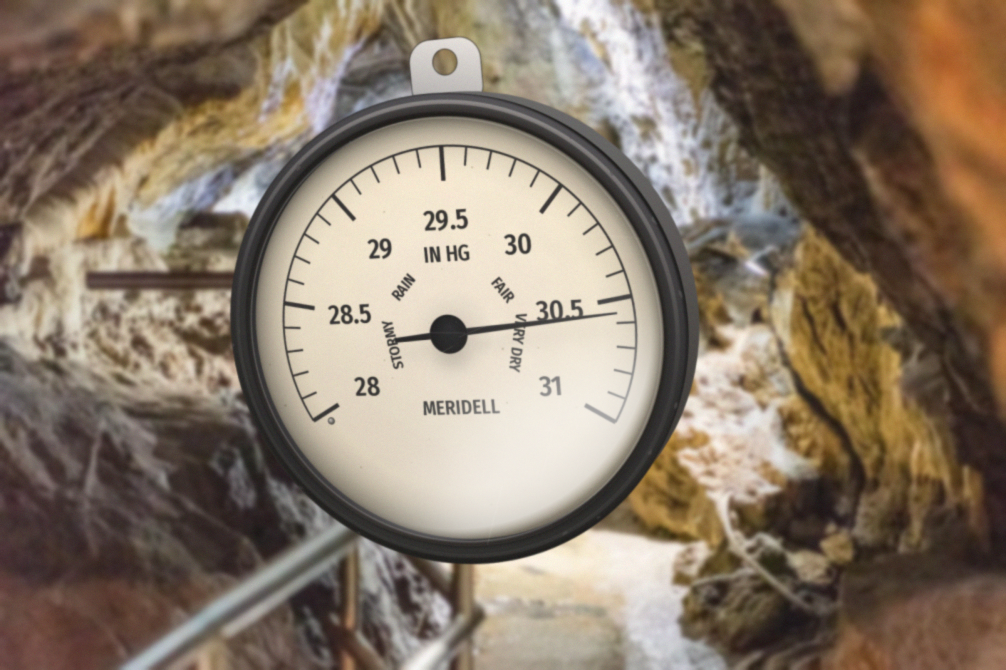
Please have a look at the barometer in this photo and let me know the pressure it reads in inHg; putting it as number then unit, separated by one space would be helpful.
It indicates 30.55 inHg
